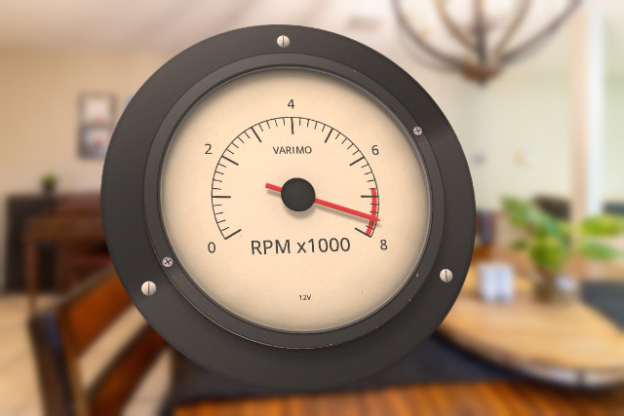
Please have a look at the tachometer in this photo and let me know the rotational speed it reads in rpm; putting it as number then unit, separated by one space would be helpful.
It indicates 7600 rpm
